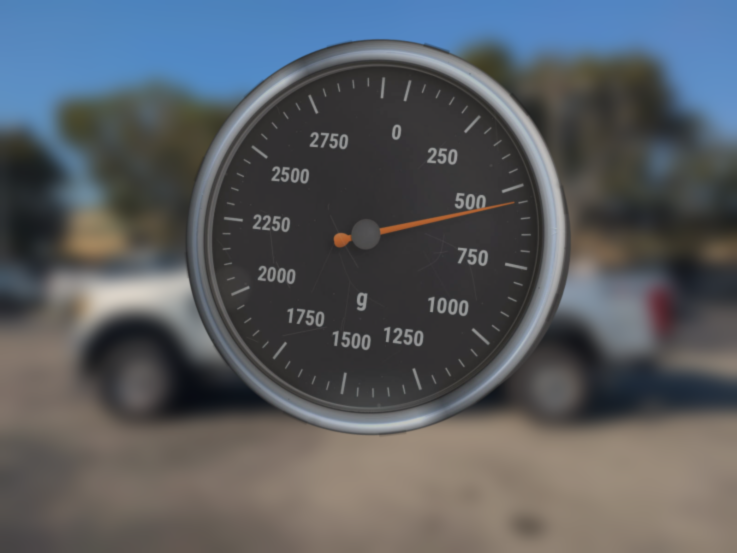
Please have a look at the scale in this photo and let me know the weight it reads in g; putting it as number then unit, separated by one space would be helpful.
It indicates 550 g
